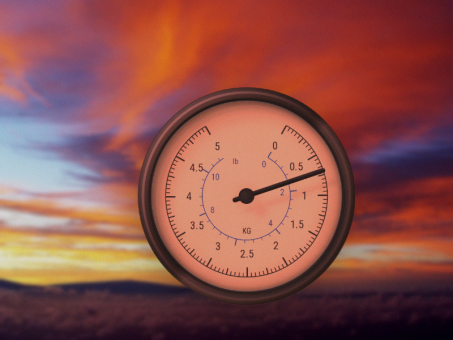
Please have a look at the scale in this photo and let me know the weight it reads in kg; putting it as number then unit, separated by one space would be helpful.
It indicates 0.7 kg
